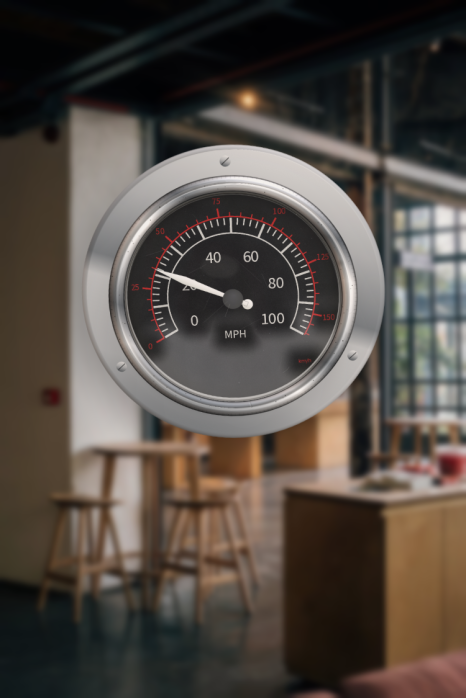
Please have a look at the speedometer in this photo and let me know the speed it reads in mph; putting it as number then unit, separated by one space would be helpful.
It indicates 22 mph
